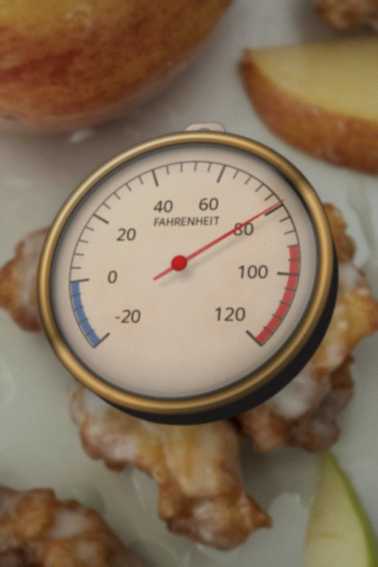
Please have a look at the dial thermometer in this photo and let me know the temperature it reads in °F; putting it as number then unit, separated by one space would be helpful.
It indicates 80 °F
